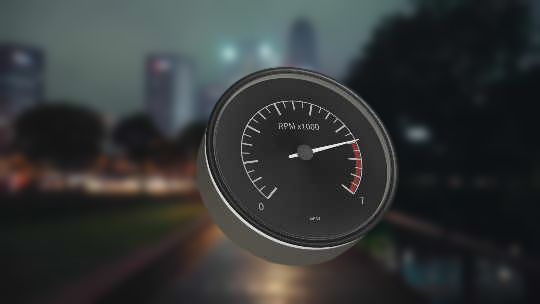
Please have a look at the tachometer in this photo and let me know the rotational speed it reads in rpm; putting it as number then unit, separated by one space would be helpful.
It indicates 5500 rpm
